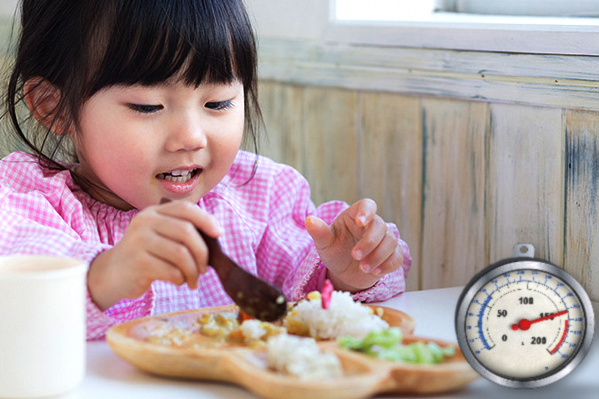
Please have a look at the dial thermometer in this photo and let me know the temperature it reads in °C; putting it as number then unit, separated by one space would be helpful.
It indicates 150 °C
